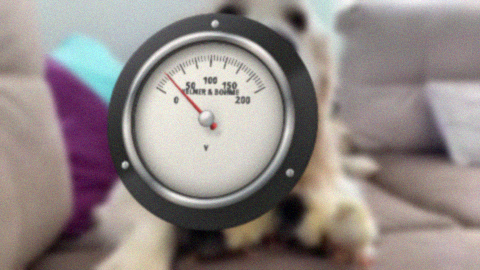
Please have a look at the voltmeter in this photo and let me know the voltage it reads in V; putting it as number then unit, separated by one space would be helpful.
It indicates 25 V
